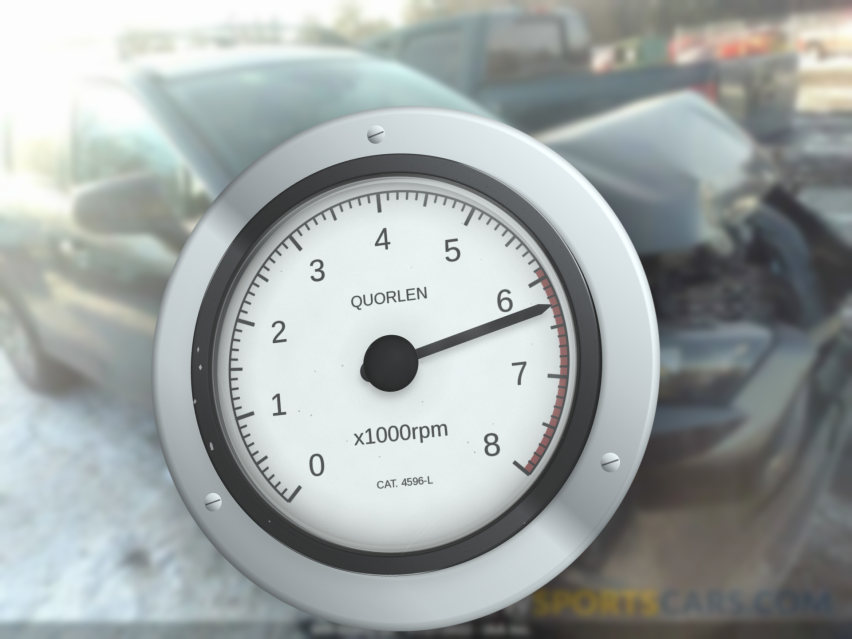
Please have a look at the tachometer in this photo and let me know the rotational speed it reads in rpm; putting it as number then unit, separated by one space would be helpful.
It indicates 6300 rpm
